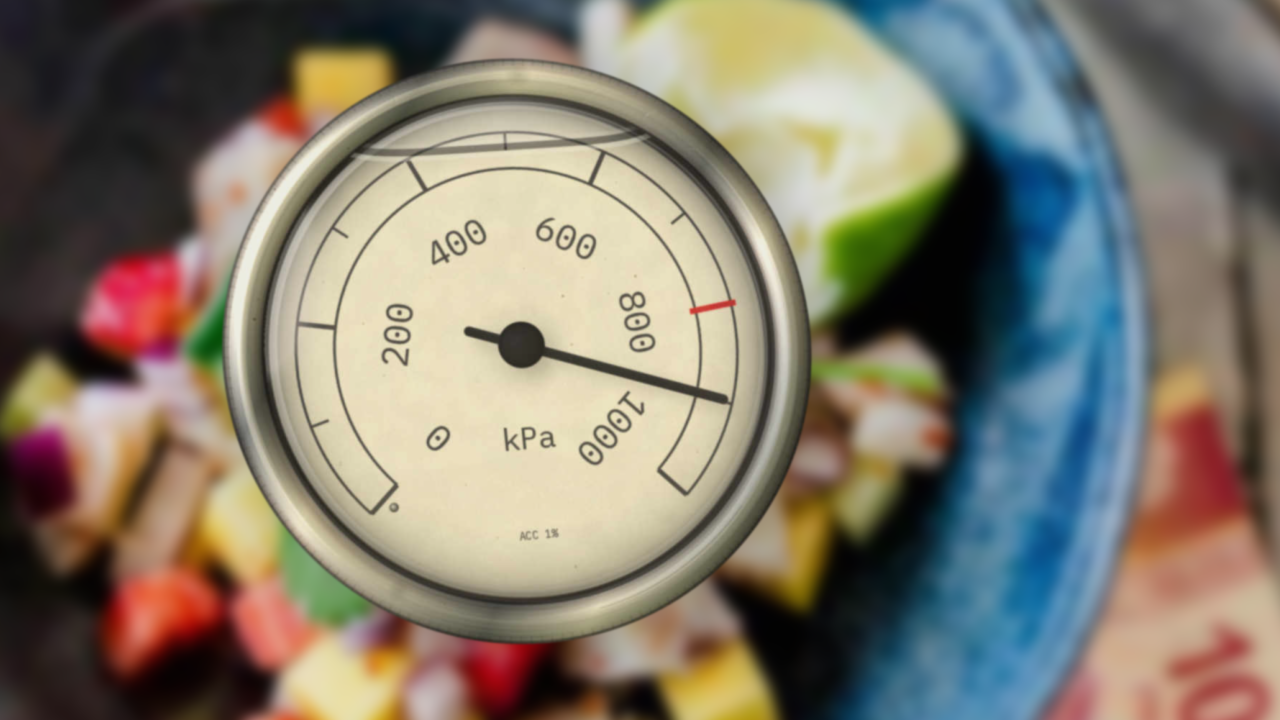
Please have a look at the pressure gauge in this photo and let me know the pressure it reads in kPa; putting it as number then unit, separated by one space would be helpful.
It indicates 900 kPa
